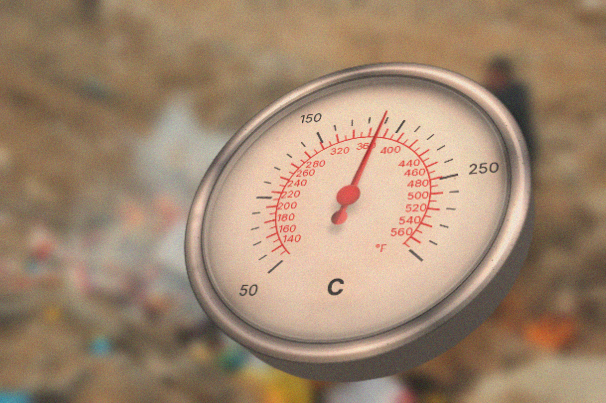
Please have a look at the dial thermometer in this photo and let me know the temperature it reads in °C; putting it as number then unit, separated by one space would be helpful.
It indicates 190 °C
